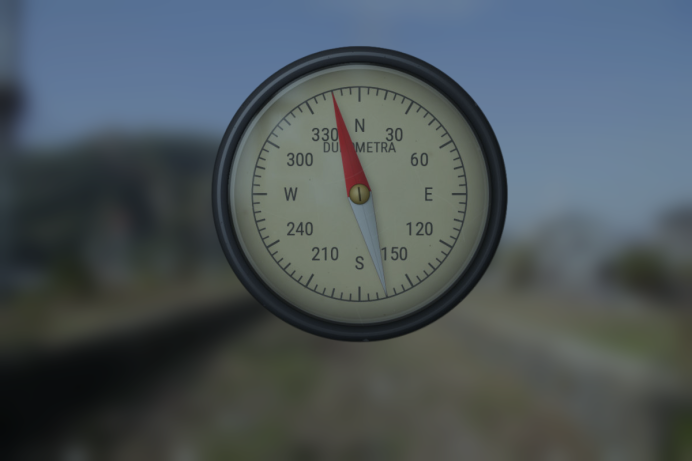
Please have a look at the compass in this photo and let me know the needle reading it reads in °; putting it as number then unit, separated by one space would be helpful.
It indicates 345 °
